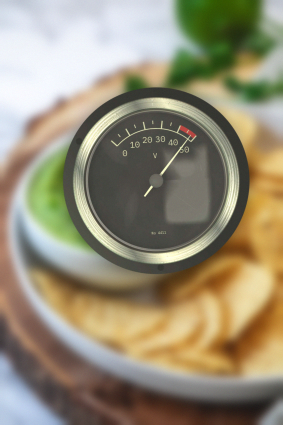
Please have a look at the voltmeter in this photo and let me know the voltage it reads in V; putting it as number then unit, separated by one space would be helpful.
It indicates 47.5 V
